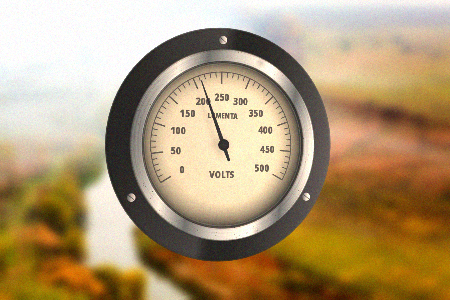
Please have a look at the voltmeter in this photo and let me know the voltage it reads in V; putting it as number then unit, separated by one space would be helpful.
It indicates 210 V
